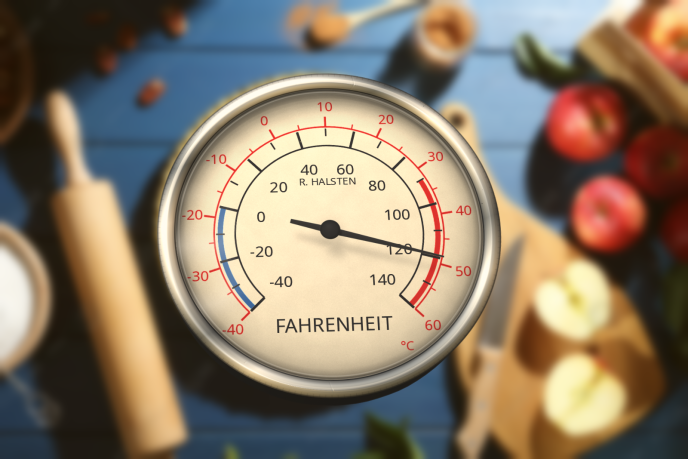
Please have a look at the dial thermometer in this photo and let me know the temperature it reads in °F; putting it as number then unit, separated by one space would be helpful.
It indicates 120 °F
